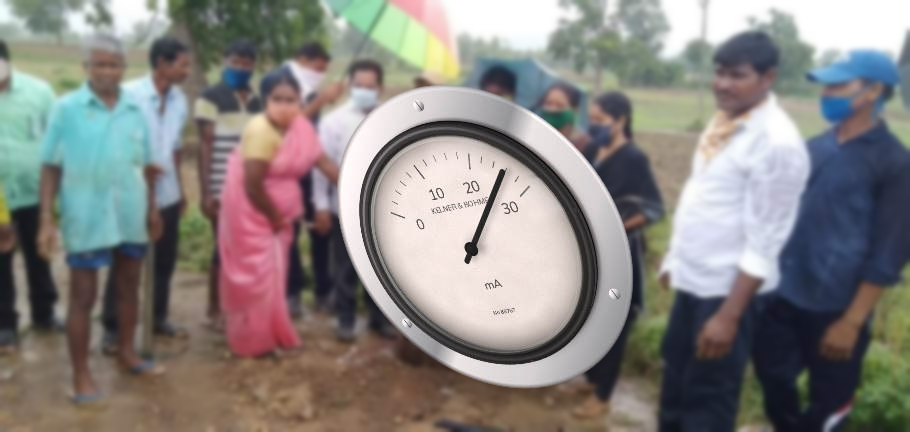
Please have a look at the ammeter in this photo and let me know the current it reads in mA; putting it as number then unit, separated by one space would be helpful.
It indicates 26 mA
